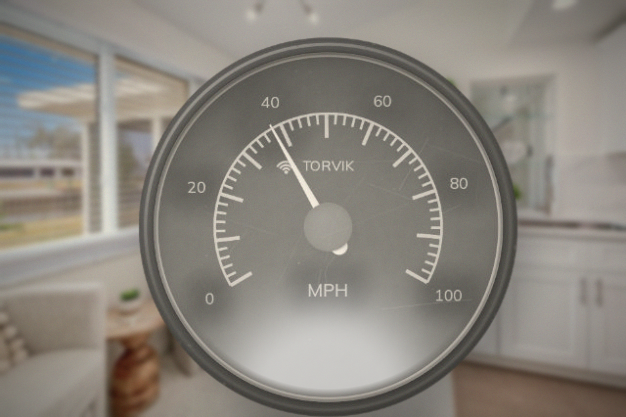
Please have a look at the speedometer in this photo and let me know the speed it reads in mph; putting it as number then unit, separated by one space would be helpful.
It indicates 38 mph
